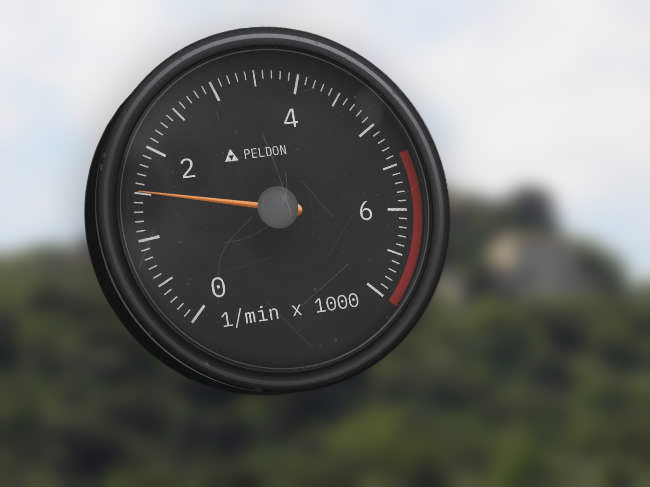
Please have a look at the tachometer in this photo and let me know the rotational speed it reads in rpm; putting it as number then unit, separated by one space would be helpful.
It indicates 1500 rpm
